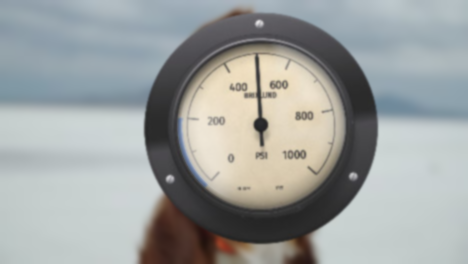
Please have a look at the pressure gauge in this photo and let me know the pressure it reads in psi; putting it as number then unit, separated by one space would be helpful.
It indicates 500 psi
